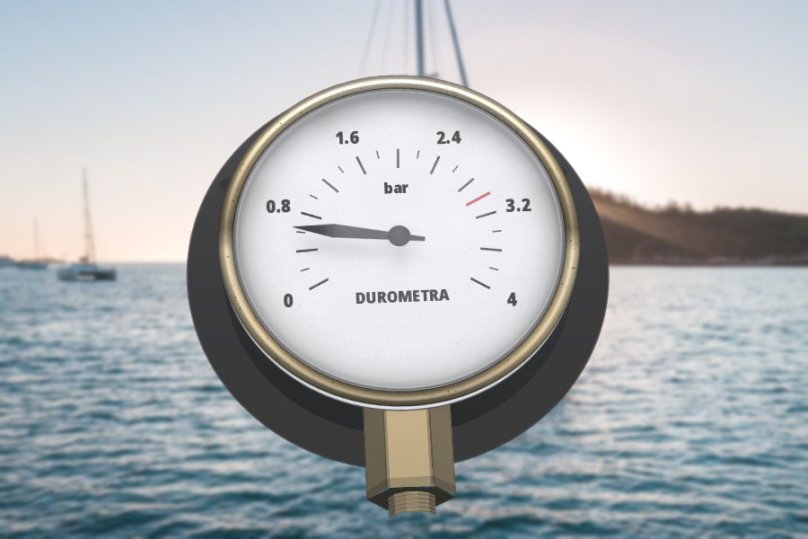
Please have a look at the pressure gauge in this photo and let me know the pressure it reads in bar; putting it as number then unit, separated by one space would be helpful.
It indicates 0.6 bar
